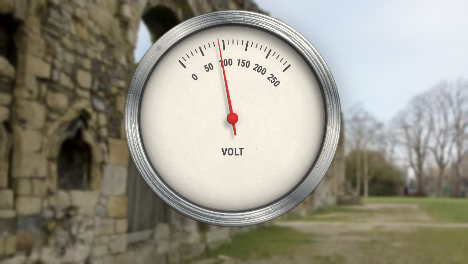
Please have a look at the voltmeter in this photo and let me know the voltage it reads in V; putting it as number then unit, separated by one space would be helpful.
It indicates 90 V
